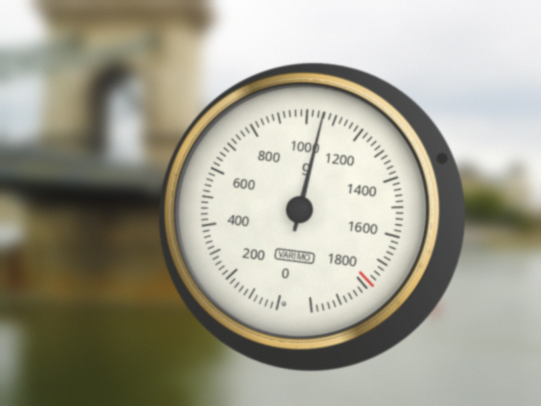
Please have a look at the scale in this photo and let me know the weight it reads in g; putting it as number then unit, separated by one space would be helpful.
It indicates 1060 g
